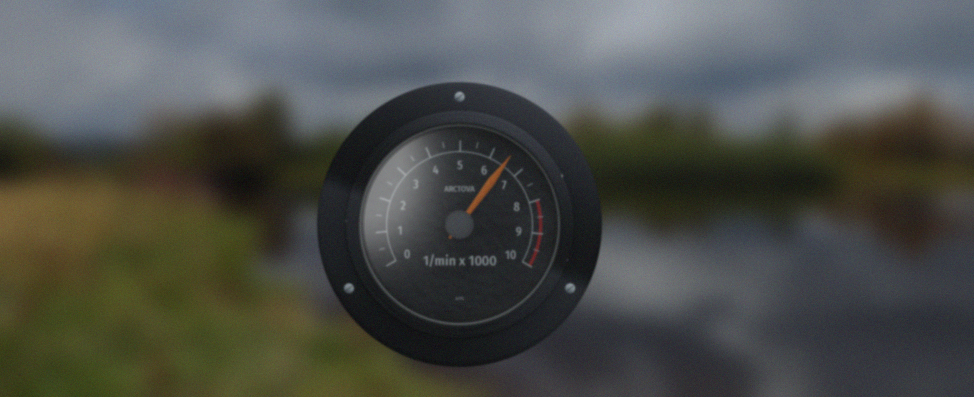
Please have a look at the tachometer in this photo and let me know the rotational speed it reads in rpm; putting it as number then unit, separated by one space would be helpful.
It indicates 6500 rpm
